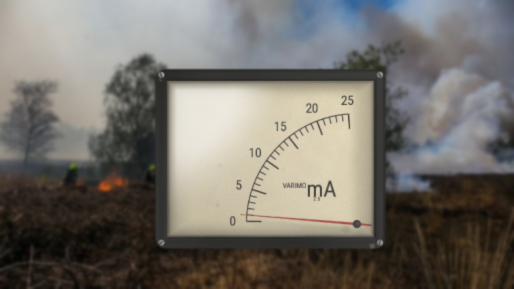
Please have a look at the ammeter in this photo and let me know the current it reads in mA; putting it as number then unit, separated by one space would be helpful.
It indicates 1 mA
